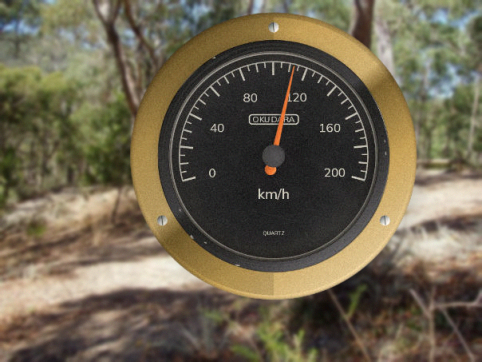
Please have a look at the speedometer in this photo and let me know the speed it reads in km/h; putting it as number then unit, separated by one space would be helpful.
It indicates 112.5 km/h
